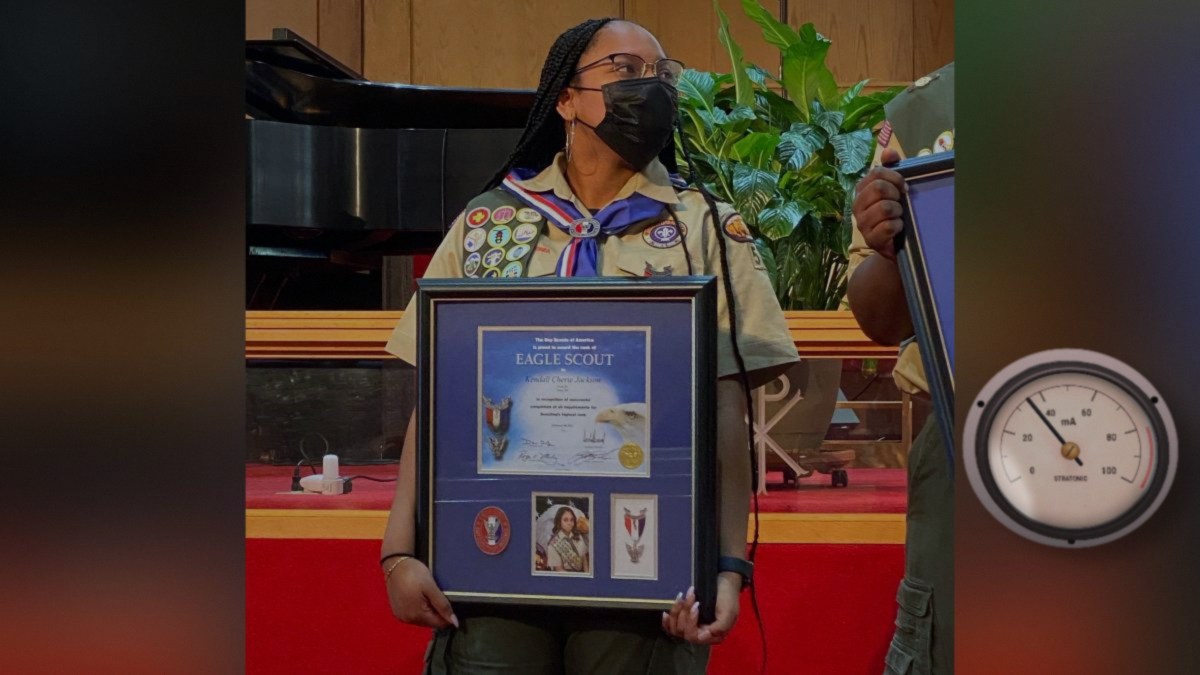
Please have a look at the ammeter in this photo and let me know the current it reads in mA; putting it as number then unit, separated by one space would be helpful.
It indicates 35 mA
